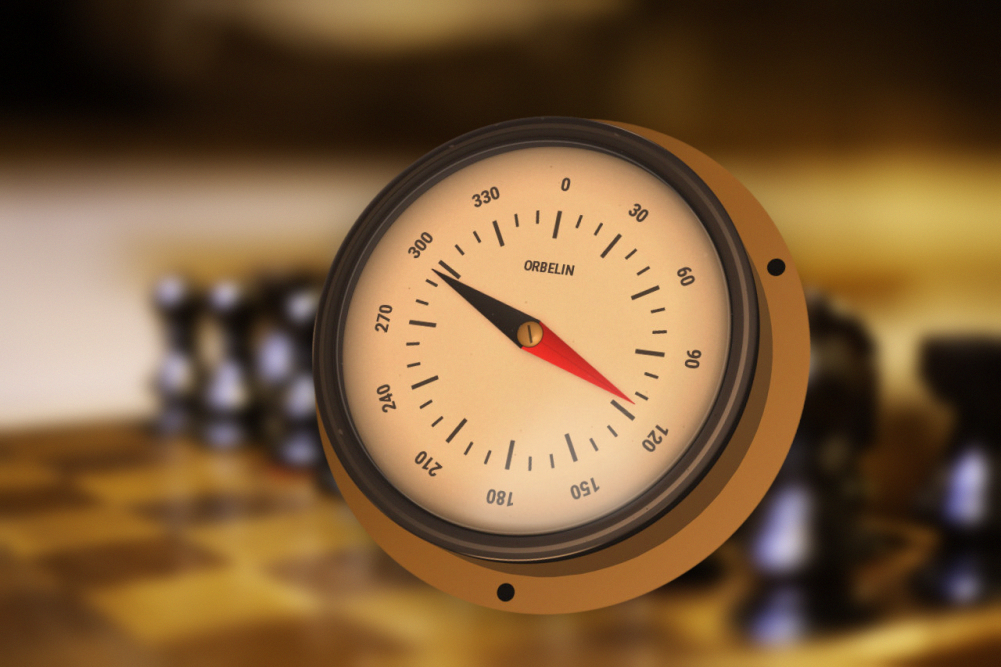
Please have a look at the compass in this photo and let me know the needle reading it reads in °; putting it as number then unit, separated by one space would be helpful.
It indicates 115 °
